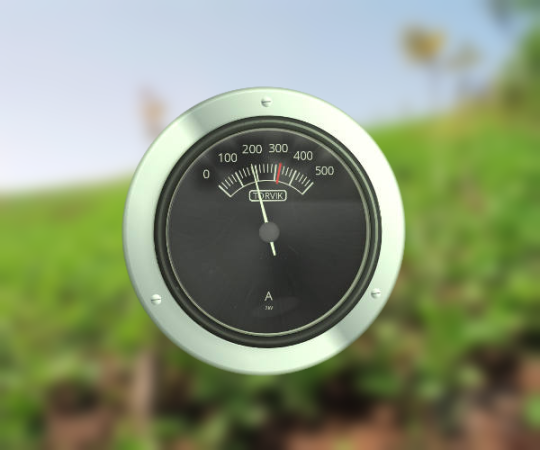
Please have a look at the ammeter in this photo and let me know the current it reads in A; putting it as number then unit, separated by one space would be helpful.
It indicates 180 A
